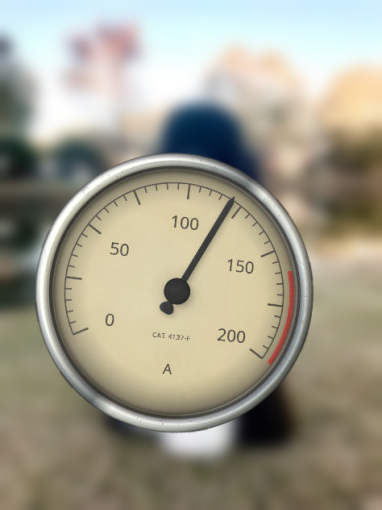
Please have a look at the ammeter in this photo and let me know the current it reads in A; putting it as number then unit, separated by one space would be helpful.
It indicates 120 A
